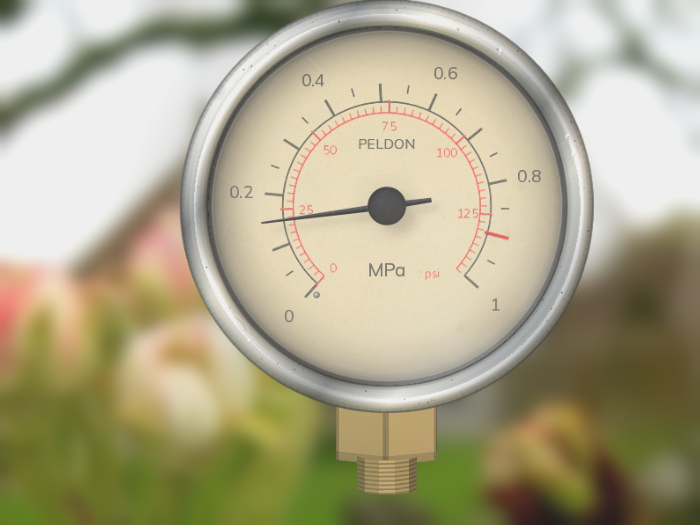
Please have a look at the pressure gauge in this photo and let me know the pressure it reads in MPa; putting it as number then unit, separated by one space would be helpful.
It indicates 0.15 MPa
